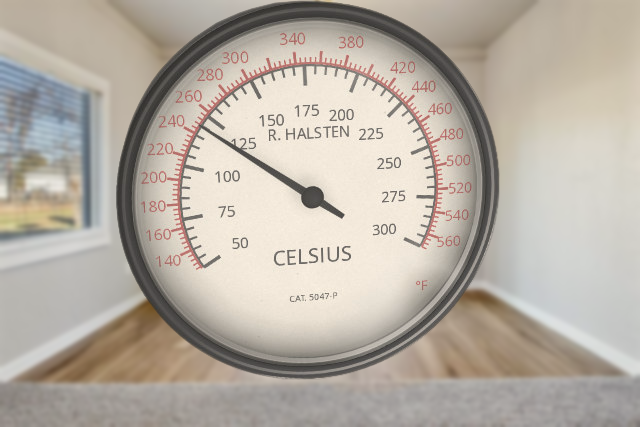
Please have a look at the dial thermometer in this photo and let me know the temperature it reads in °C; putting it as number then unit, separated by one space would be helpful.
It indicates 120 °C
